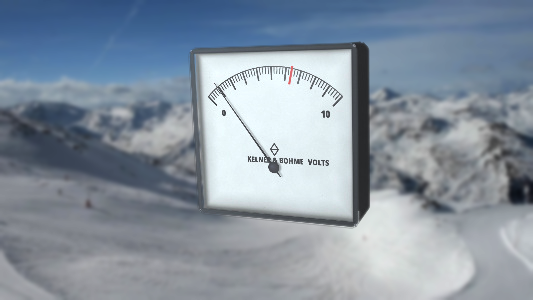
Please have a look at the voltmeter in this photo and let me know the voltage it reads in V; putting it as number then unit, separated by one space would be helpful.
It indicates 1 V
